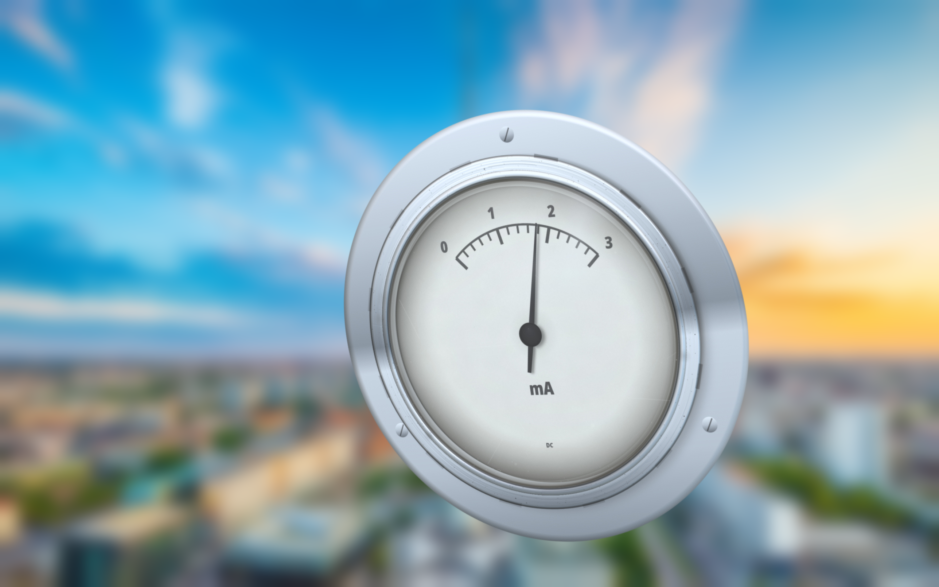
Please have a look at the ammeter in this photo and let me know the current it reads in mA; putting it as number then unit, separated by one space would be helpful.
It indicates 1.8 mA
